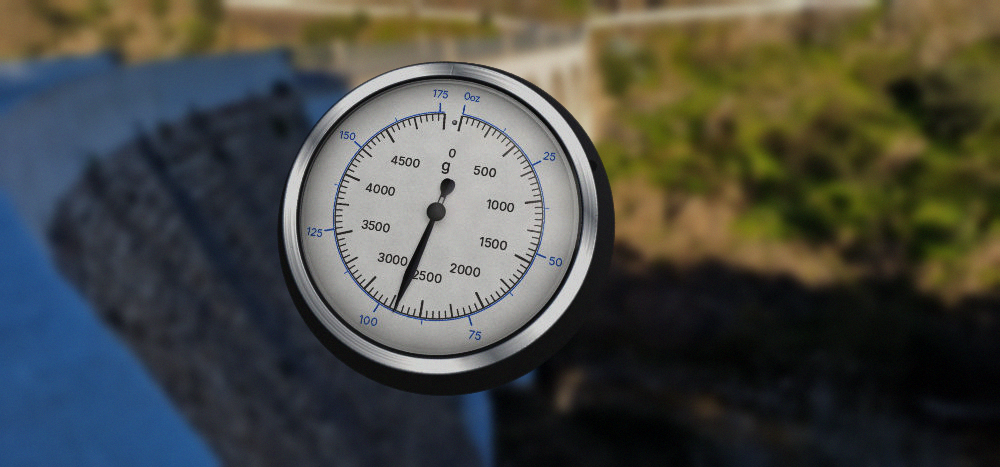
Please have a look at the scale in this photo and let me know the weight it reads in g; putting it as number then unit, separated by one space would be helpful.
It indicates 2700 g
